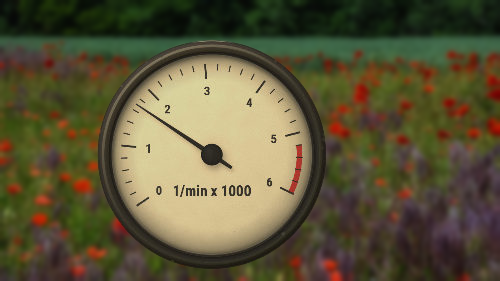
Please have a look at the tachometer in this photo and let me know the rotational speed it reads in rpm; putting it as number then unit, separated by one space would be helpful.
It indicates 1700 rpm
